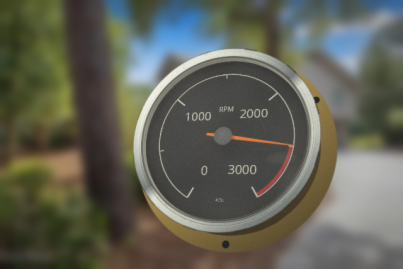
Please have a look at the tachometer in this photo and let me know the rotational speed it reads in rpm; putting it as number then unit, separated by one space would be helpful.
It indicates 2500 rpm
